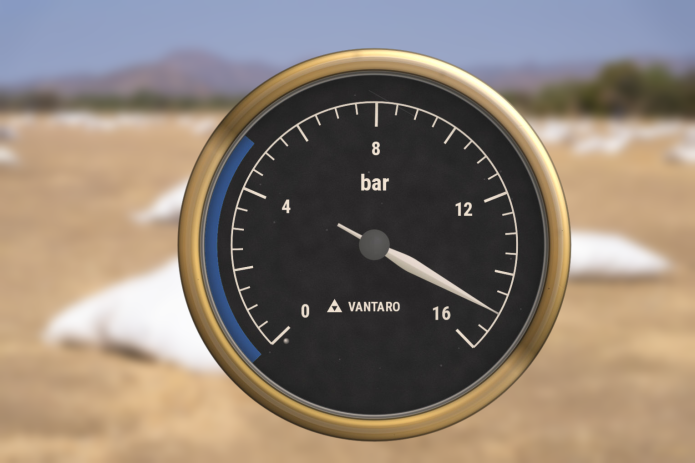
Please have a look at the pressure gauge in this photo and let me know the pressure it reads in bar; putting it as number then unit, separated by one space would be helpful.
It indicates 15 bar
